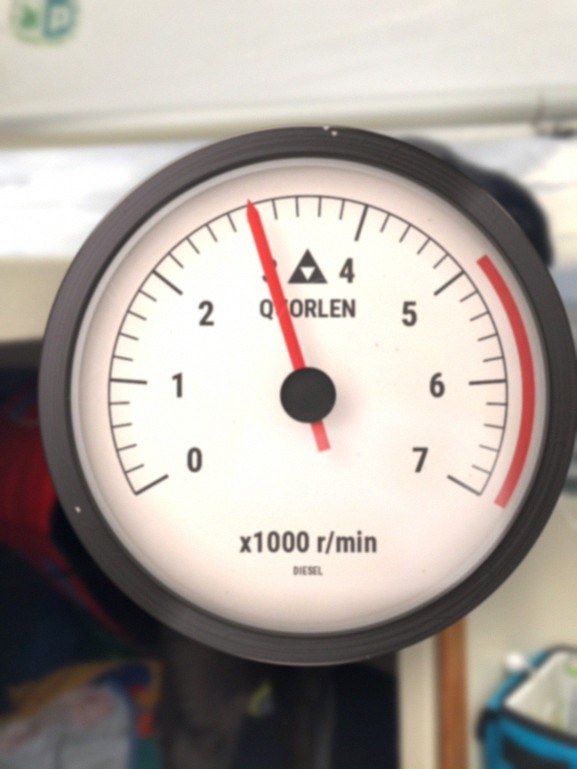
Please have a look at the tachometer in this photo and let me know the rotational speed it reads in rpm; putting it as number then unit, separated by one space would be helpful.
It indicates 3000 rpm
